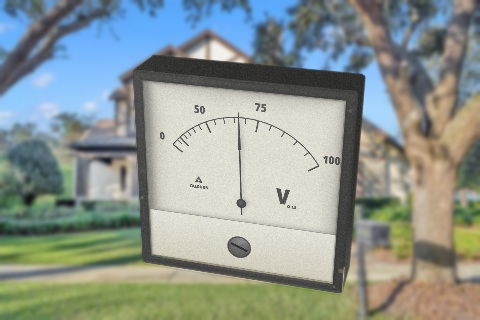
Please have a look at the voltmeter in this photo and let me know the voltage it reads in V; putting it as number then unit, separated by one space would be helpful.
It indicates 67.5 V
